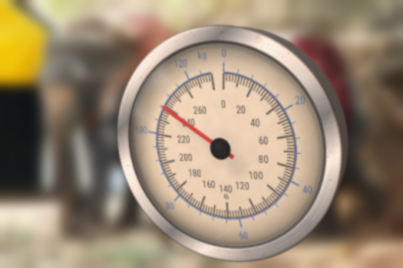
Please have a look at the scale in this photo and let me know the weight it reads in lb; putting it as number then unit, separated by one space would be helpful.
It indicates 240 lb
